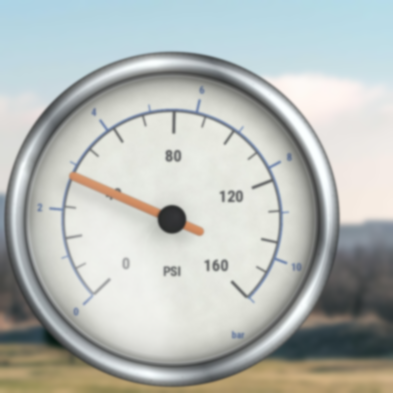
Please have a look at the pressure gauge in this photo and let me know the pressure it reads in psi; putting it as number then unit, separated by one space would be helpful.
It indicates 40 psi
